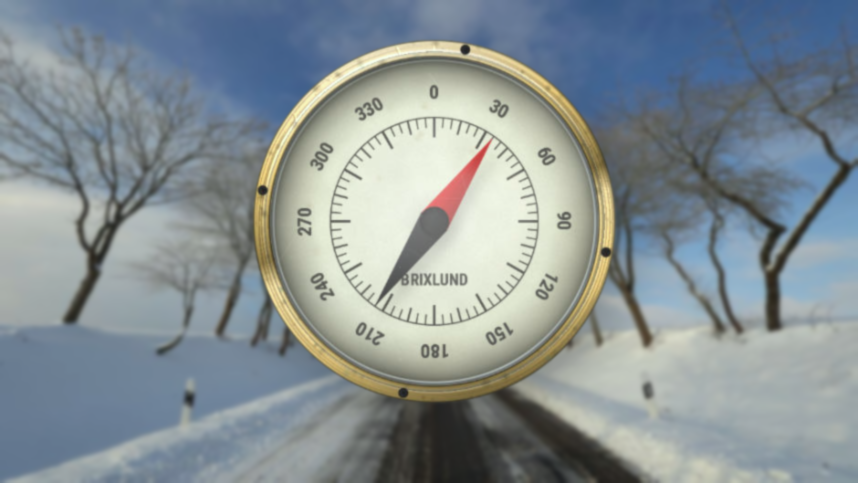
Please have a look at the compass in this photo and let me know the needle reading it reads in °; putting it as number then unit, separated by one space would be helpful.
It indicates 35 °
